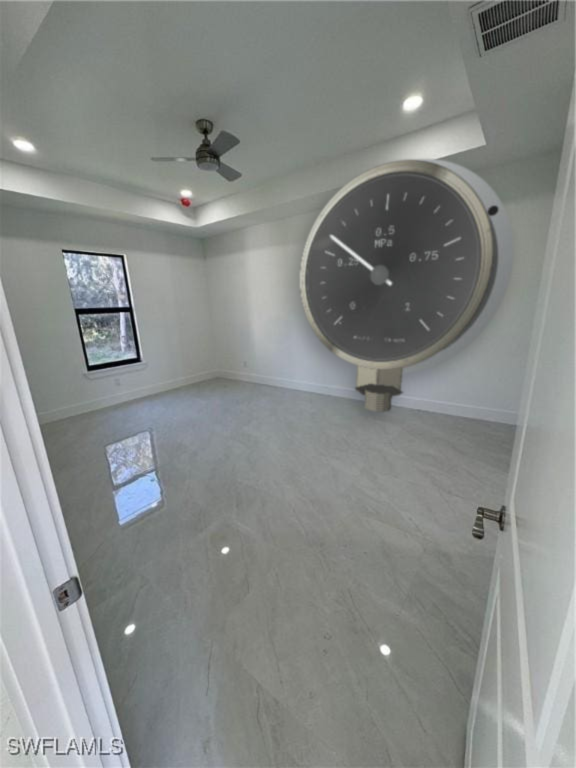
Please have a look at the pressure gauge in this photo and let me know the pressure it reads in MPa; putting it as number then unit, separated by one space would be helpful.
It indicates 0.3 MPa
